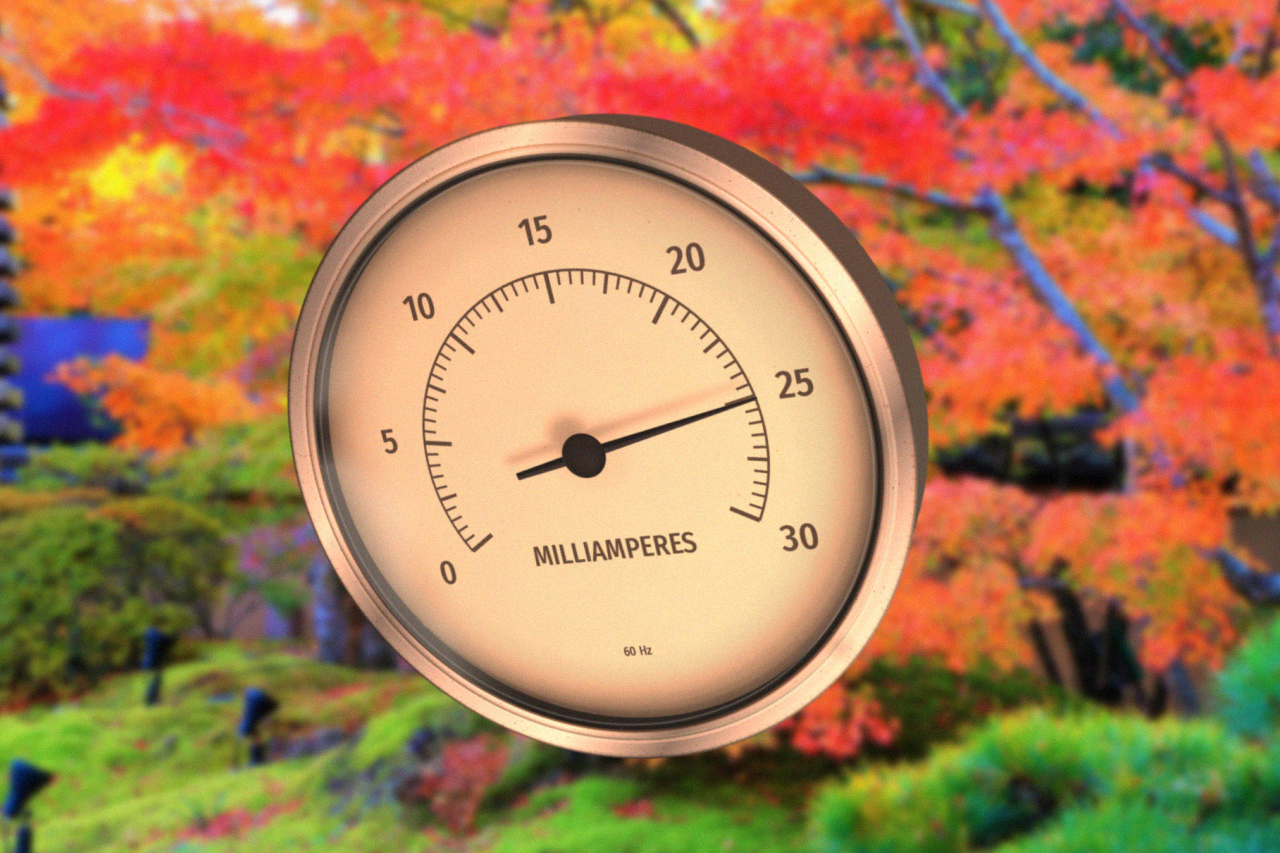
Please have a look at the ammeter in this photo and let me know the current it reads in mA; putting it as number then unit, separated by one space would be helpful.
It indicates 25 mA
